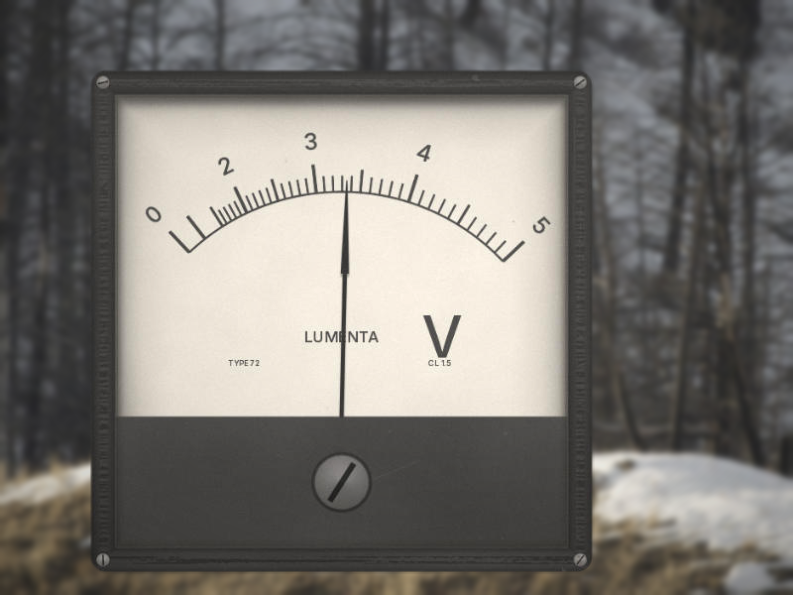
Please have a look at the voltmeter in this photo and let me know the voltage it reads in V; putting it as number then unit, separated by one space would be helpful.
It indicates 3.35 V
